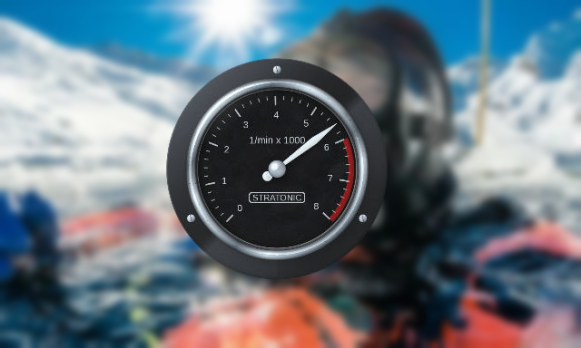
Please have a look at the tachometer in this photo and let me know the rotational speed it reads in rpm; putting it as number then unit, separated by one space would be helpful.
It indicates 5600 rpm
